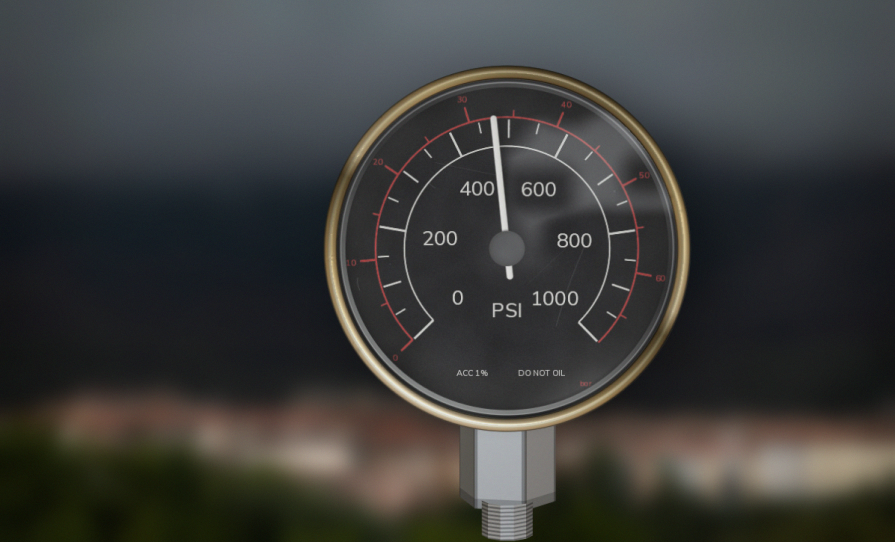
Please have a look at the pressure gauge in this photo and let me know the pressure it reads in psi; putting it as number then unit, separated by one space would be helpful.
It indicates 475 psi
